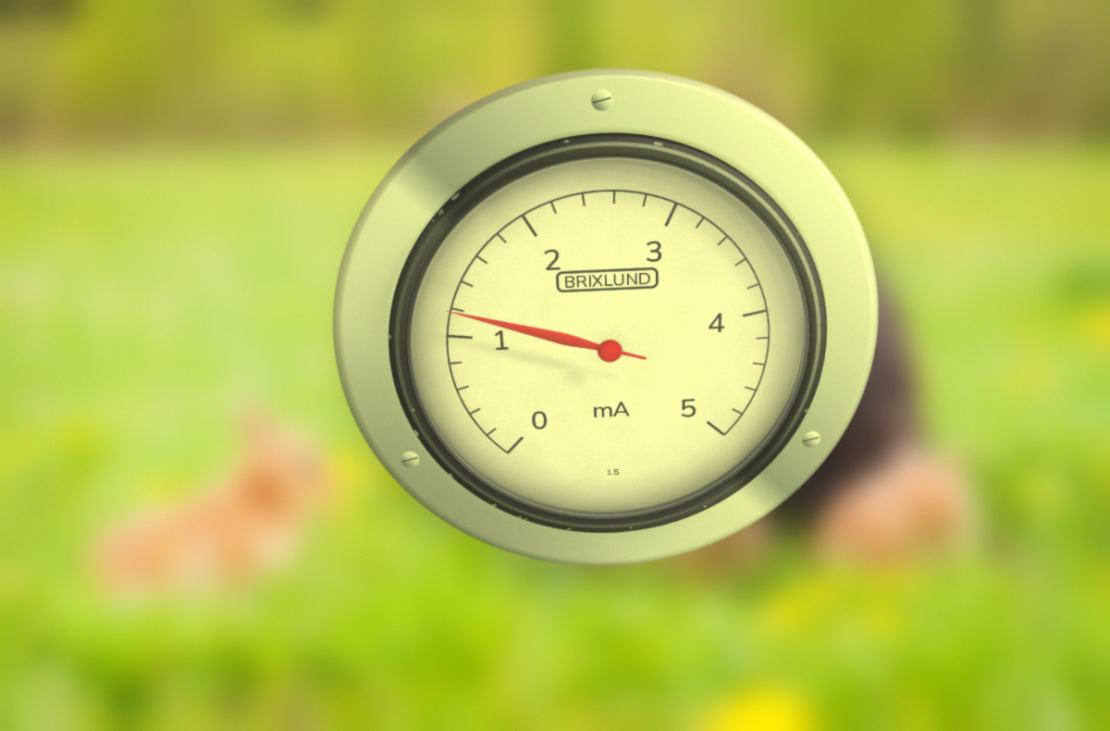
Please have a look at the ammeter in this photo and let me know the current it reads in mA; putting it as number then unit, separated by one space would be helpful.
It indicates 1.2 mA
